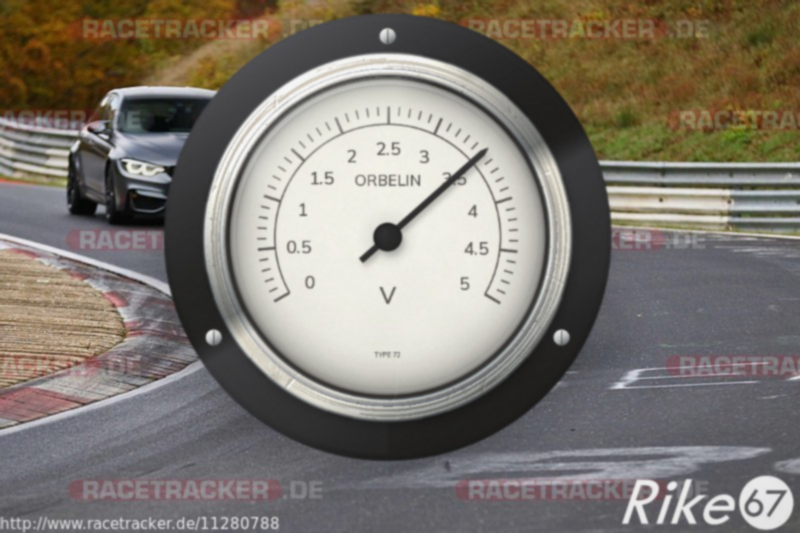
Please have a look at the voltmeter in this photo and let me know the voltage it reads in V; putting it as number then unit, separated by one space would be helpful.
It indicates 3.5 V
